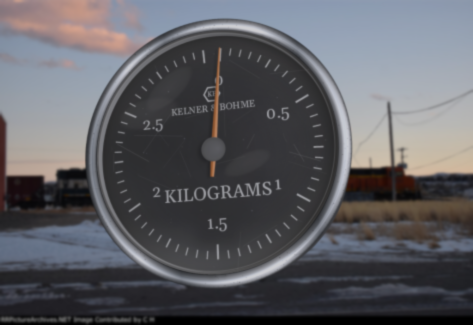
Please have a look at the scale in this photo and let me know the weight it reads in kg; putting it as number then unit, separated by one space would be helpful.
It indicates 0 kg
